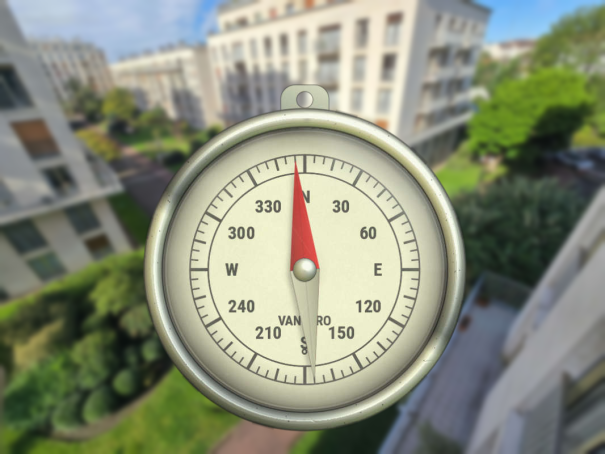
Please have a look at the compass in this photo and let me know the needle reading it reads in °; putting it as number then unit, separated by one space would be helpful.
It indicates 355 °
